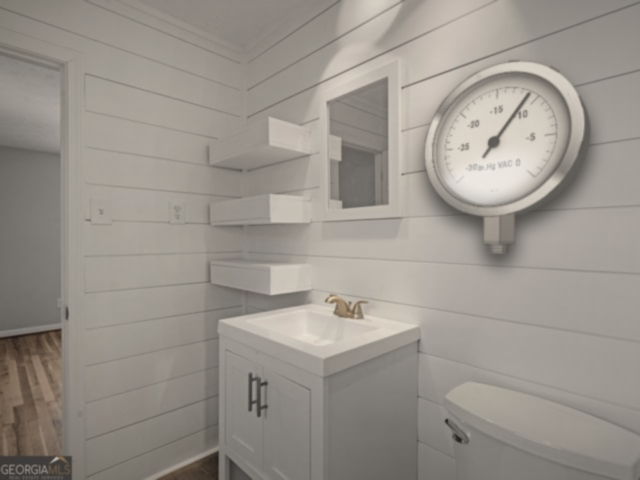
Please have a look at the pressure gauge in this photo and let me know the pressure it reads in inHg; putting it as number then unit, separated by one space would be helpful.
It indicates -11 inHg
